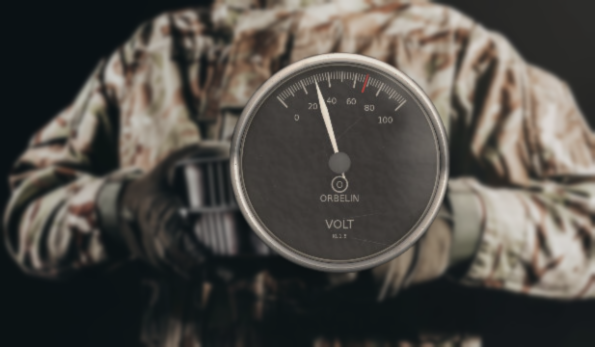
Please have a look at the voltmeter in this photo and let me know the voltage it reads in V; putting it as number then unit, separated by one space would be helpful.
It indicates 30 V
